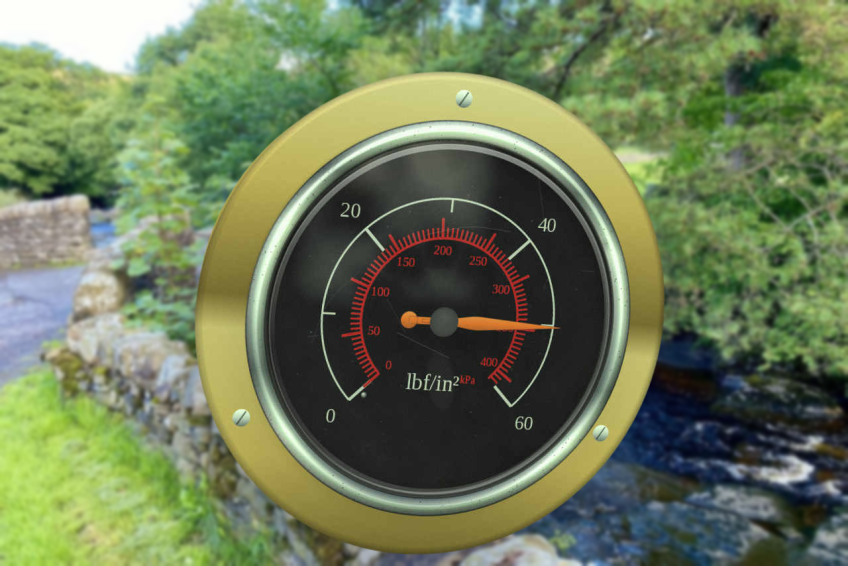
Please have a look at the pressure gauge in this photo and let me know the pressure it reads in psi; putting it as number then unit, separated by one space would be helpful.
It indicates 50 psi
